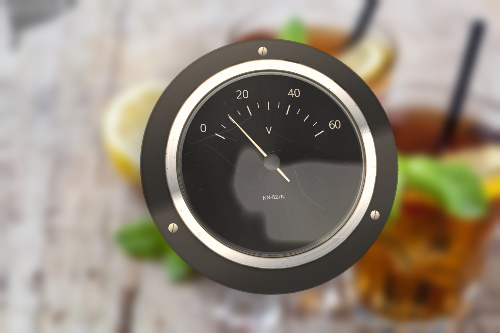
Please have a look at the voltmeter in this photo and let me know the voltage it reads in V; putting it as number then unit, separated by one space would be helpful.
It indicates 10 V
